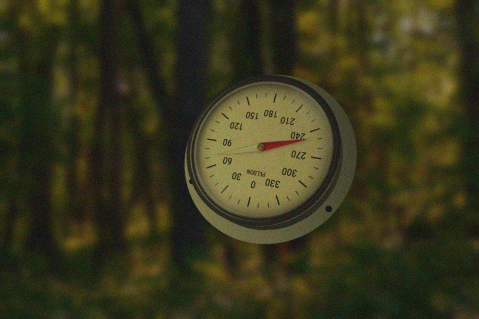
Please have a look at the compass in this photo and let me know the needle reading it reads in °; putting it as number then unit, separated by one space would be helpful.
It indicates 250 °
